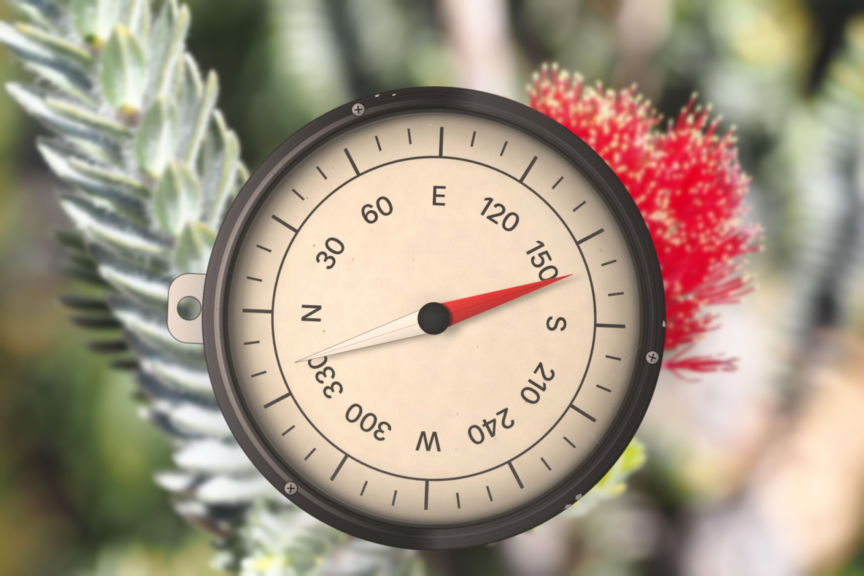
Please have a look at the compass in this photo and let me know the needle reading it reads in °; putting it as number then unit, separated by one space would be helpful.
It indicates 160 °
